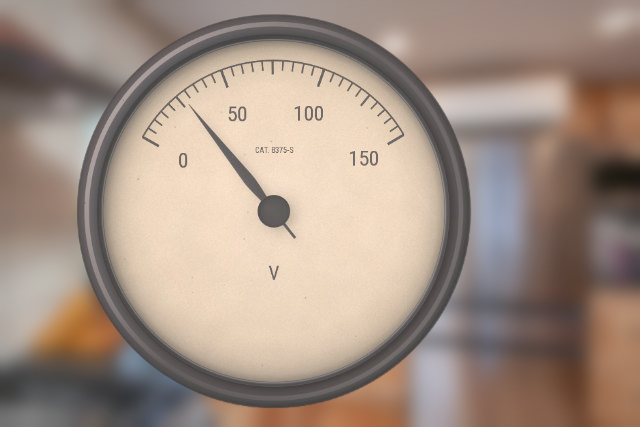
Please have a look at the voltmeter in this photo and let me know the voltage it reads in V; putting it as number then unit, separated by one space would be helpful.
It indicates 27.5 V
